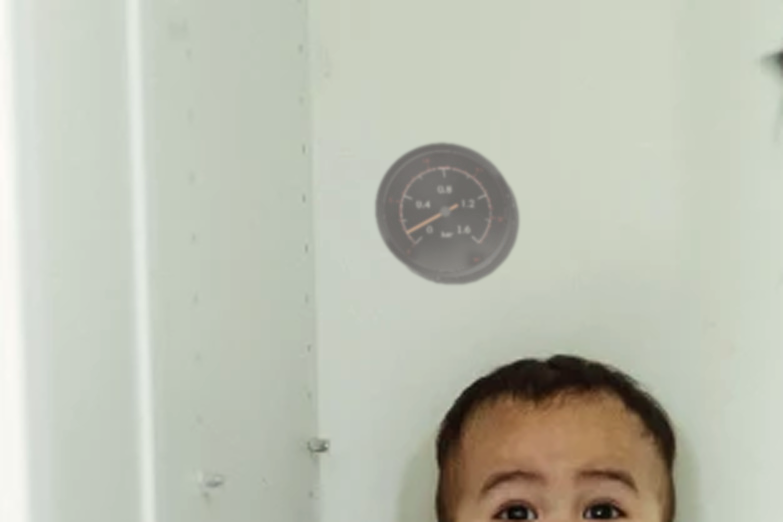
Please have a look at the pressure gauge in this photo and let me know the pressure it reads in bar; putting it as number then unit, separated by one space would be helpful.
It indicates 0.1 bar
